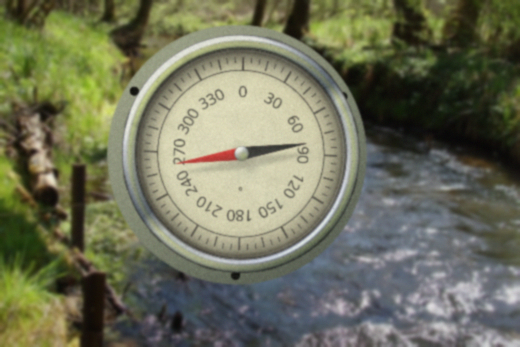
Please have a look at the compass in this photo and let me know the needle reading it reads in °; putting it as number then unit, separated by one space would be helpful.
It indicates 260 °
